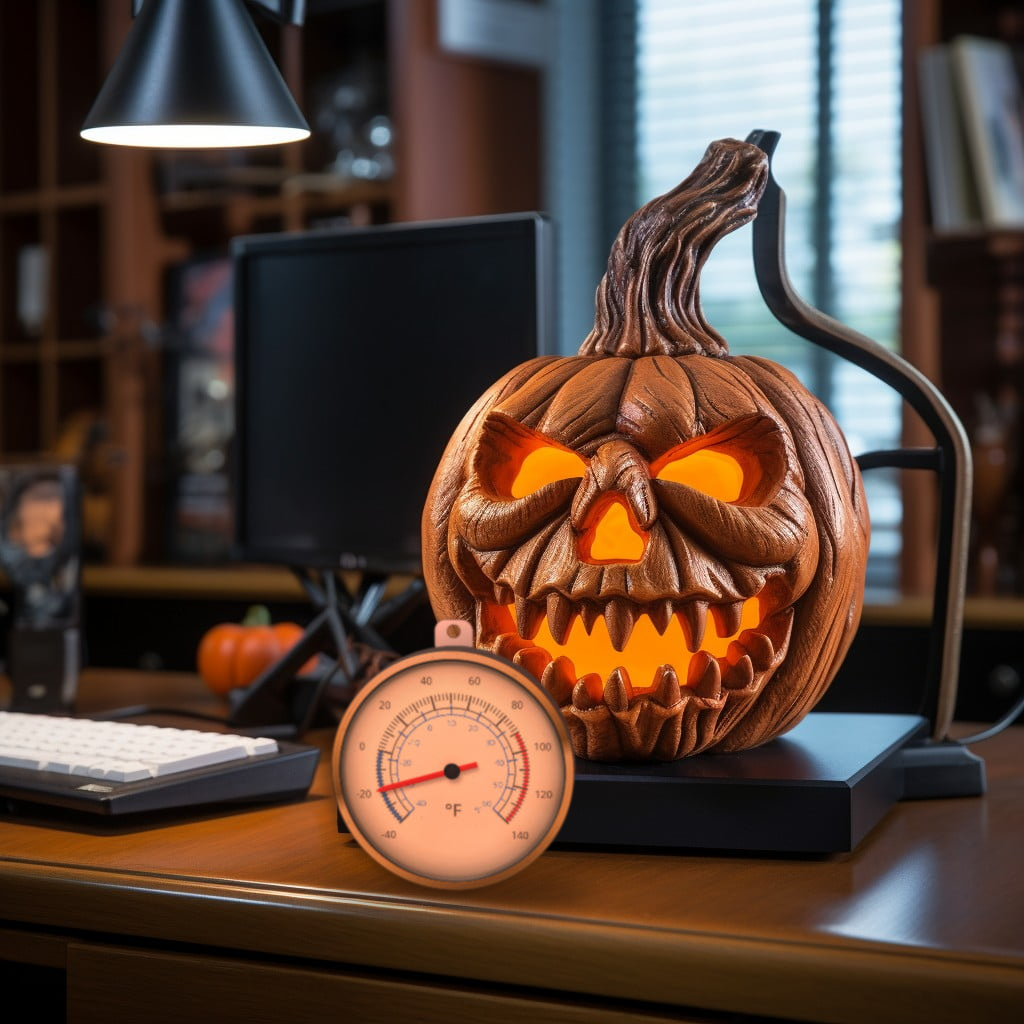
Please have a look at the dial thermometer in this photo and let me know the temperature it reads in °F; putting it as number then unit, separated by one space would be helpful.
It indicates -20 °F
